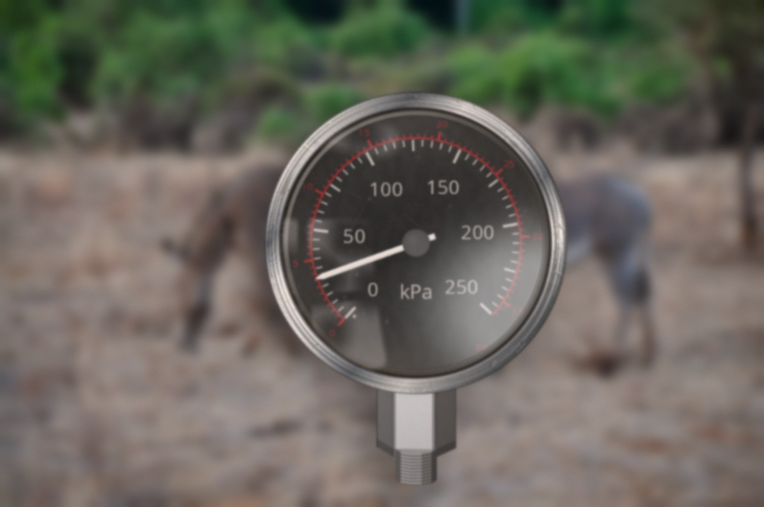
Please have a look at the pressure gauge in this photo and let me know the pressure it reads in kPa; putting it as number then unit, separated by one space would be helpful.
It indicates 25 kPa
